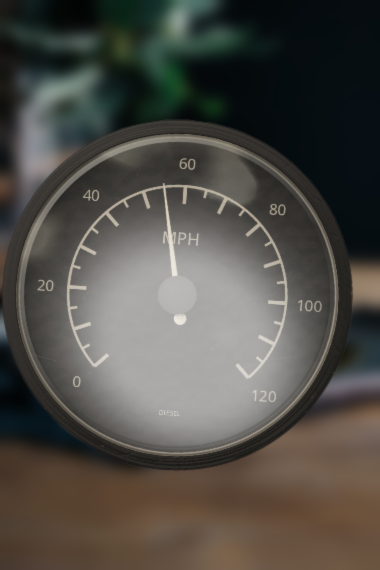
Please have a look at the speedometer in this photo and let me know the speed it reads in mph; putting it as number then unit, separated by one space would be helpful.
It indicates 55 mph
